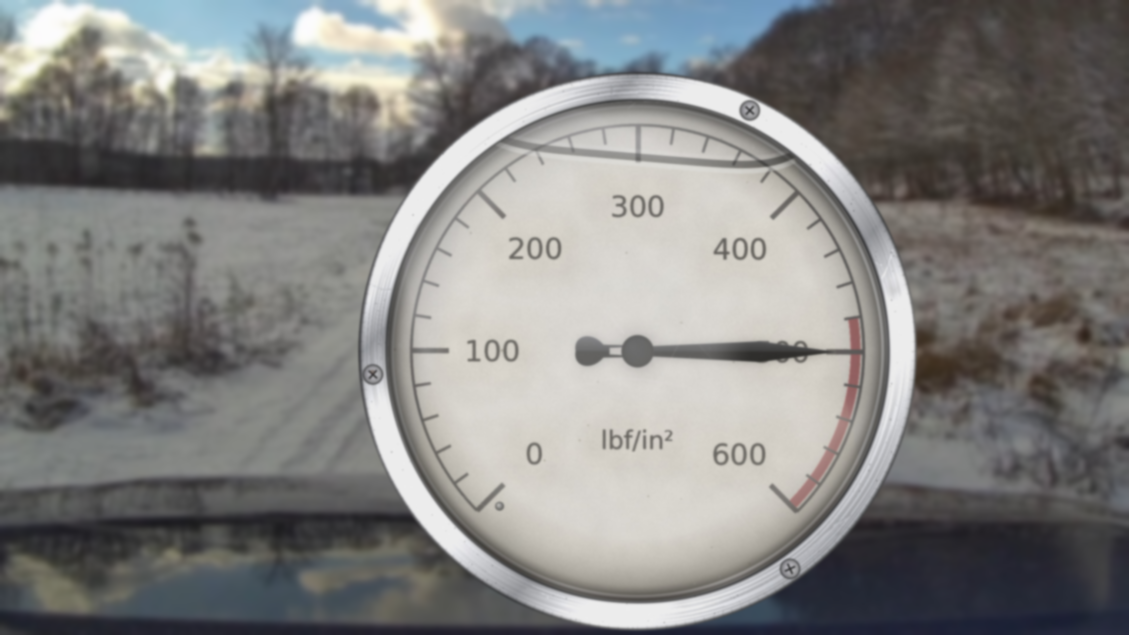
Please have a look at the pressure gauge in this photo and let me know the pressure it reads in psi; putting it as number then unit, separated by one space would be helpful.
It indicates 500 psi
